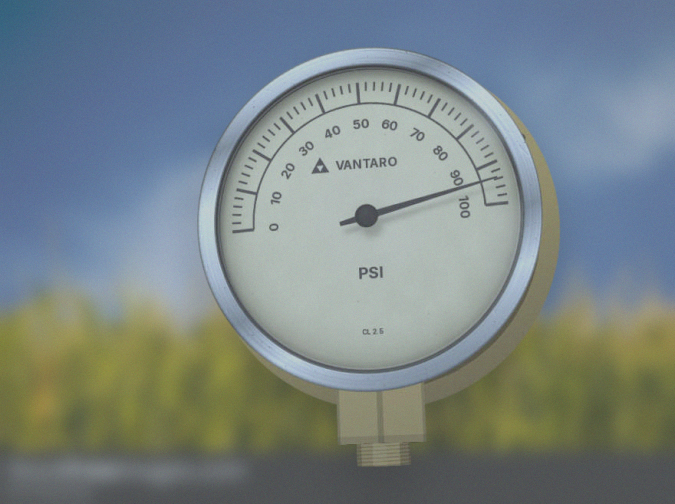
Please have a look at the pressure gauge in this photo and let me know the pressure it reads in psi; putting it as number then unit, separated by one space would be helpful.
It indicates 94 psi
